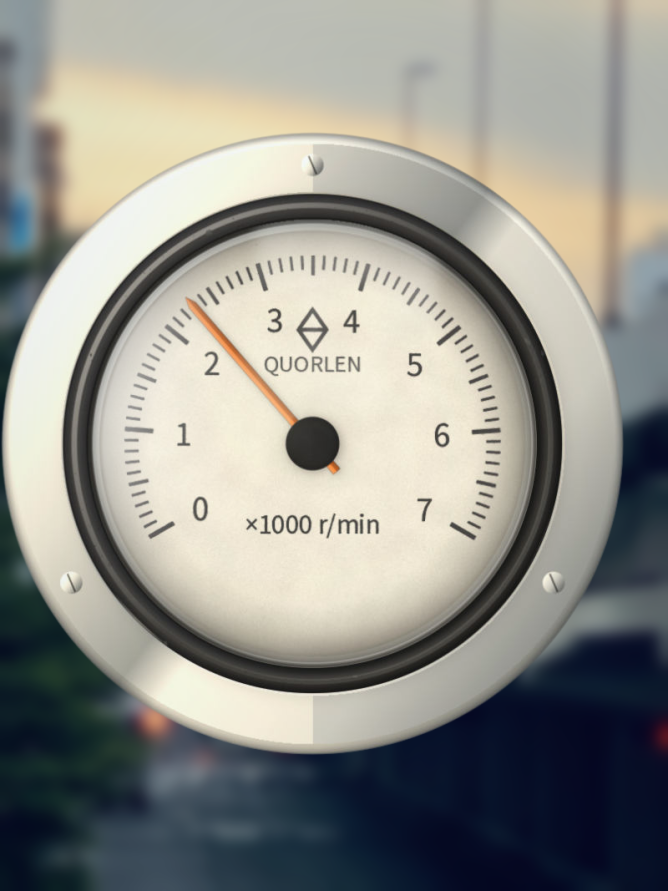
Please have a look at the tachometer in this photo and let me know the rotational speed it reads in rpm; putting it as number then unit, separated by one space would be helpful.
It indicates 2300 rpm
